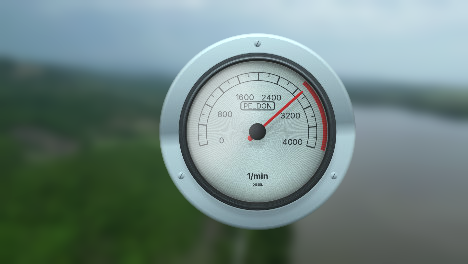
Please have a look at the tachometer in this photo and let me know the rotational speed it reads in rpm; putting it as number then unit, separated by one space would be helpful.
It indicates 2900 rpm
